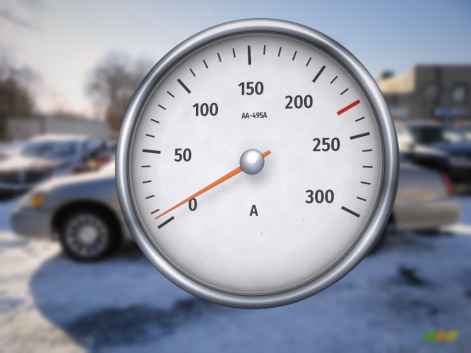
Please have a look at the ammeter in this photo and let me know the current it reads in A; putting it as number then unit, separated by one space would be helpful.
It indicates 5 A
